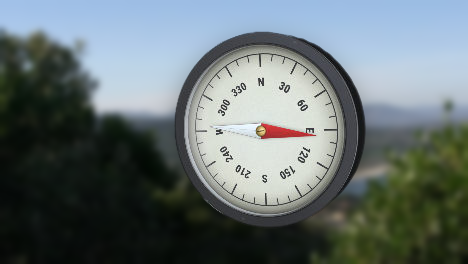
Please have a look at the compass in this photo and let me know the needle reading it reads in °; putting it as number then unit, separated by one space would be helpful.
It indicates 95 °
